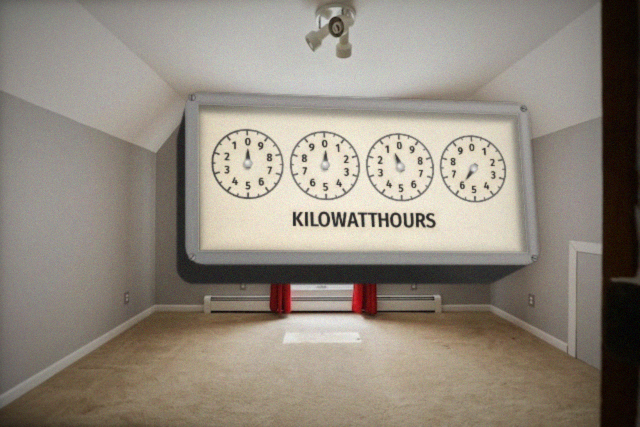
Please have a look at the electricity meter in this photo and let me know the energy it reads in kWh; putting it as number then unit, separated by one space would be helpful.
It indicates 6 kWh
